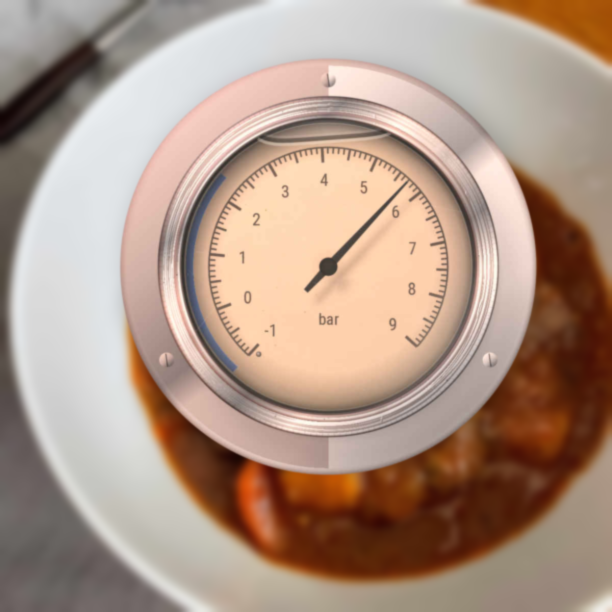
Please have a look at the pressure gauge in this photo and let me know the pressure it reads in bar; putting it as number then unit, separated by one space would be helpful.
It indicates 5.7 bar
